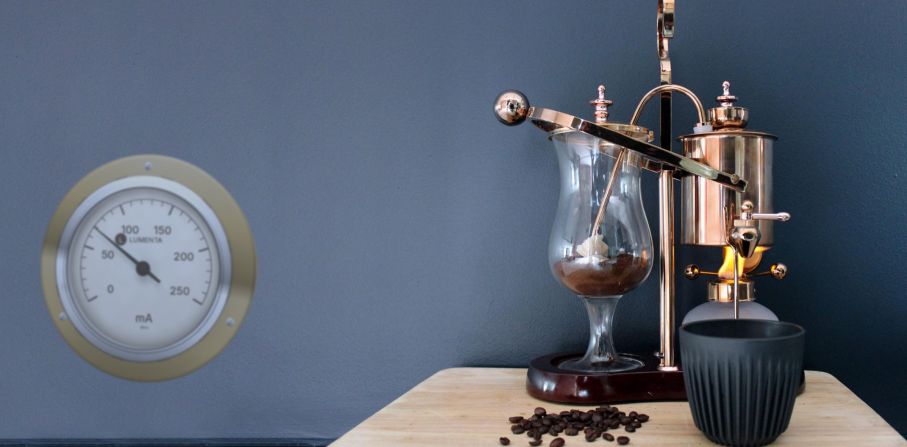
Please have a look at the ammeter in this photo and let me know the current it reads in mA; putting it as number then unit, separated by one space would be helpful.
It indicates 70 mA
